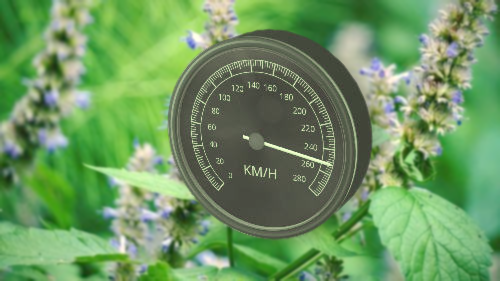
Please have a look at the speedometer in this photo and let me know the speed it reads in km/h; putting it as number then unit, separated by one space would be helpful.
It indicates 250 km/h
